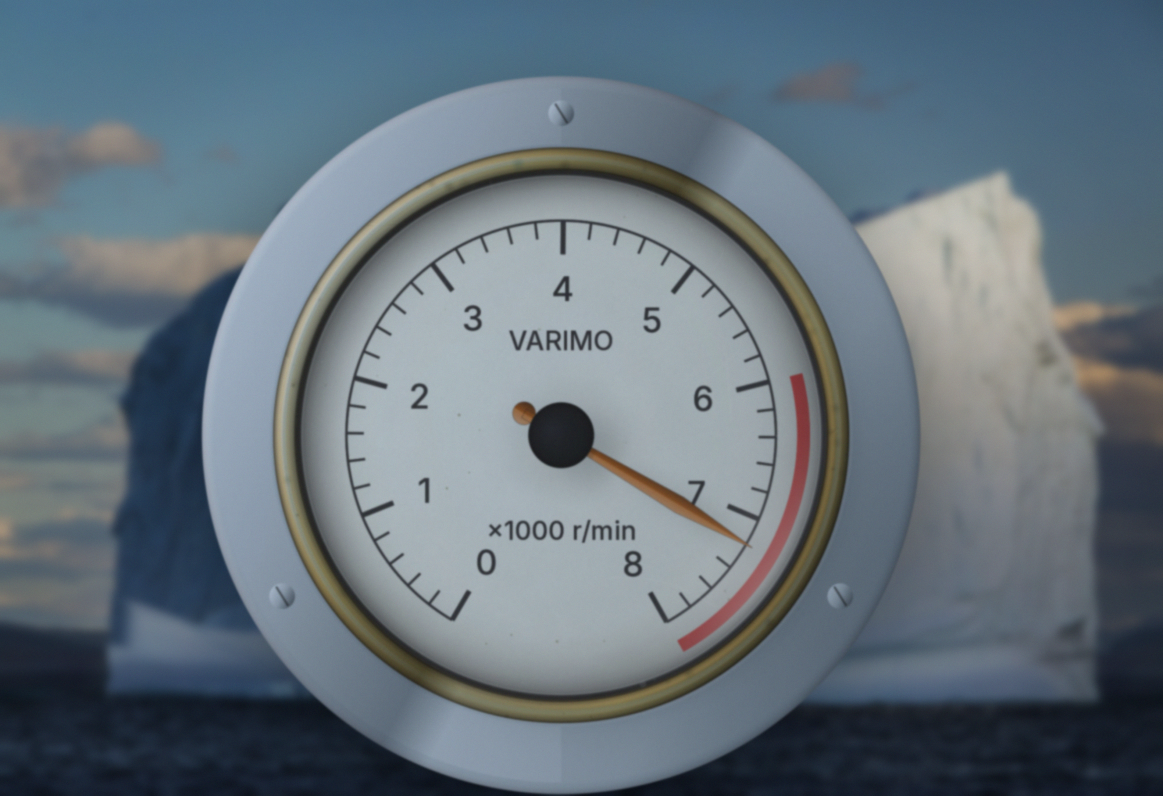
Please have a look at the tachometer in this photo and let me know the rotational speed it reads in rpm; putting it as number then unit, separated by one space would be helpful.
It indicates 7200 rpm
